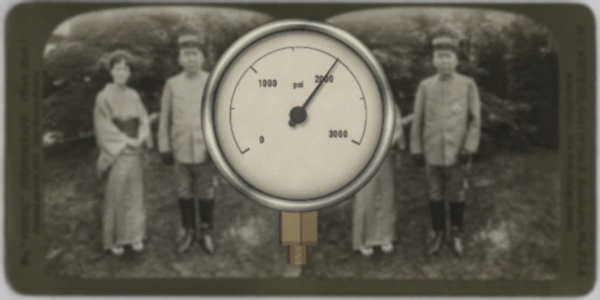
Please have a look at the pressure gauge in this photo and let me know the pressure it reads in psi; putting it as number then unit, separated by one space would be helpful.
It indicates 2000 psi
